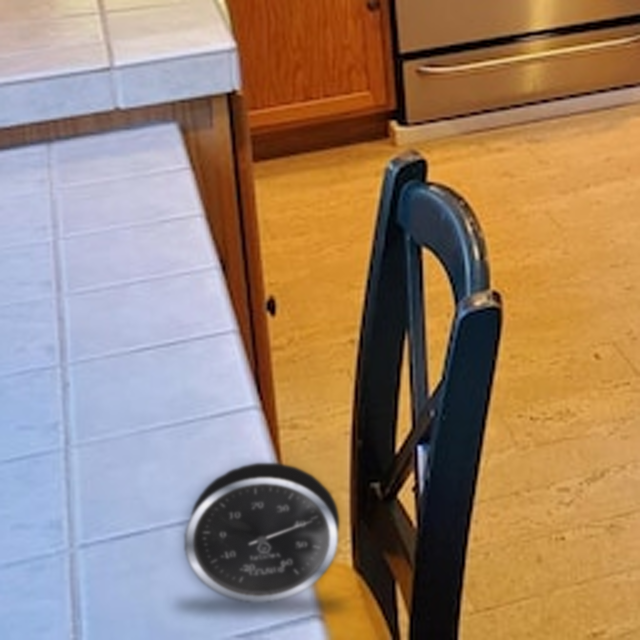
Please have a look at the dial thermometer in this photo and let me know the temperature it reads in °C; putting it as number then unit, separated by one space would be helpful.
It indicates 40 °C
